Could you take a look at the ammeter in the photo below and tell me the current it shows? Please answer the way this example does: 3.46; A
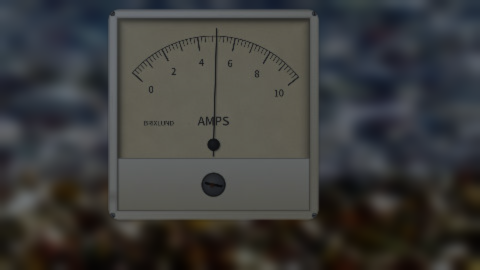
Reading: 5; A
